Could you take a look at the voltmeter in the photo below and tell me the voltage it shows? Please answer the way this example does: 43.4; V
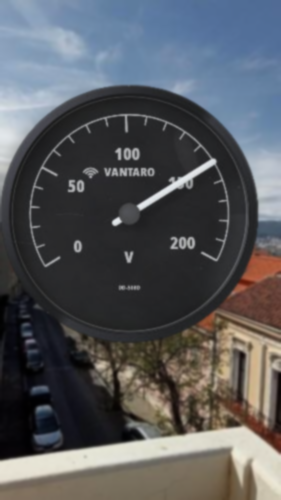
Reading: 150; V
